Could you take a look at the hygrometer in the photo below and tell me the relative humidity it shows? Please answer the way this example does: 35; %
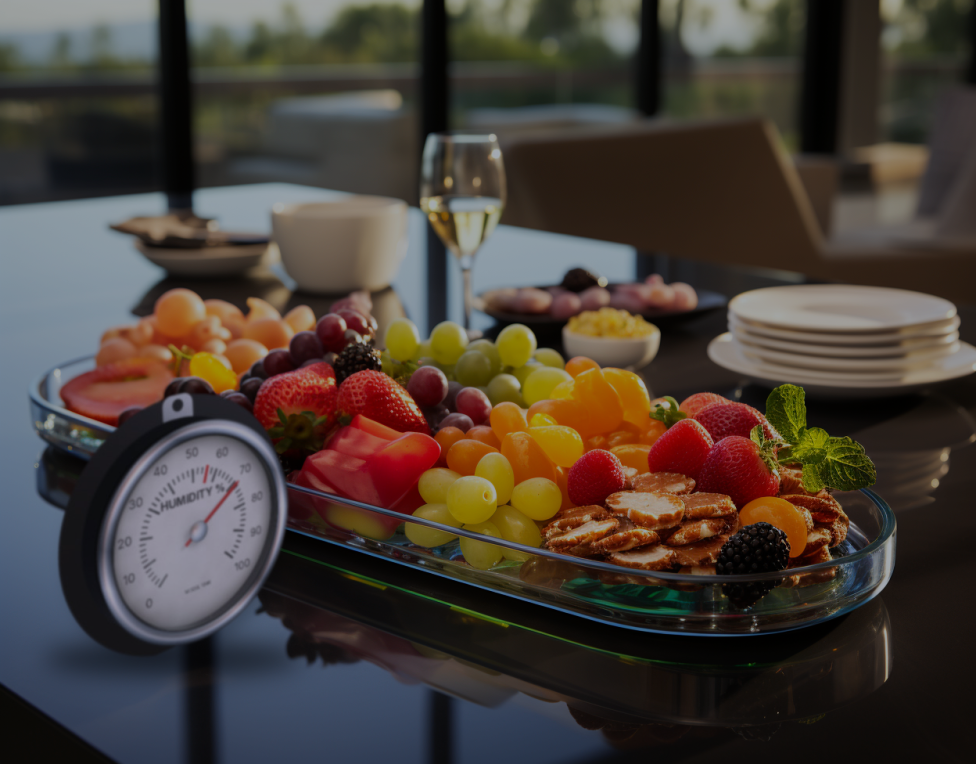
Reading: 70; %
